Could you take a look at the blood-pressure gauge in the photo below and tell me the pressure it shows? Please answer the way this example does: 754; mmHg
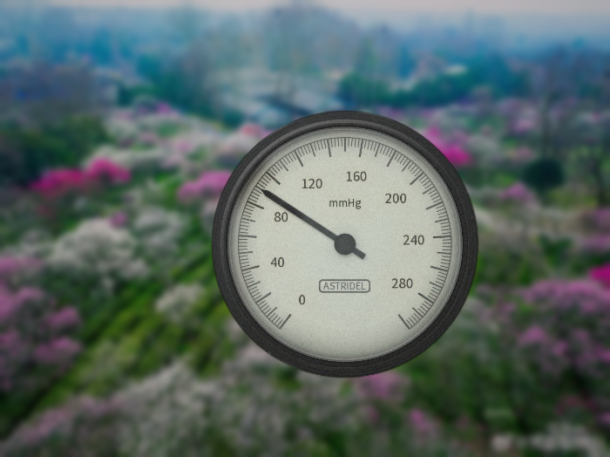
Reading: 90; mmHg
